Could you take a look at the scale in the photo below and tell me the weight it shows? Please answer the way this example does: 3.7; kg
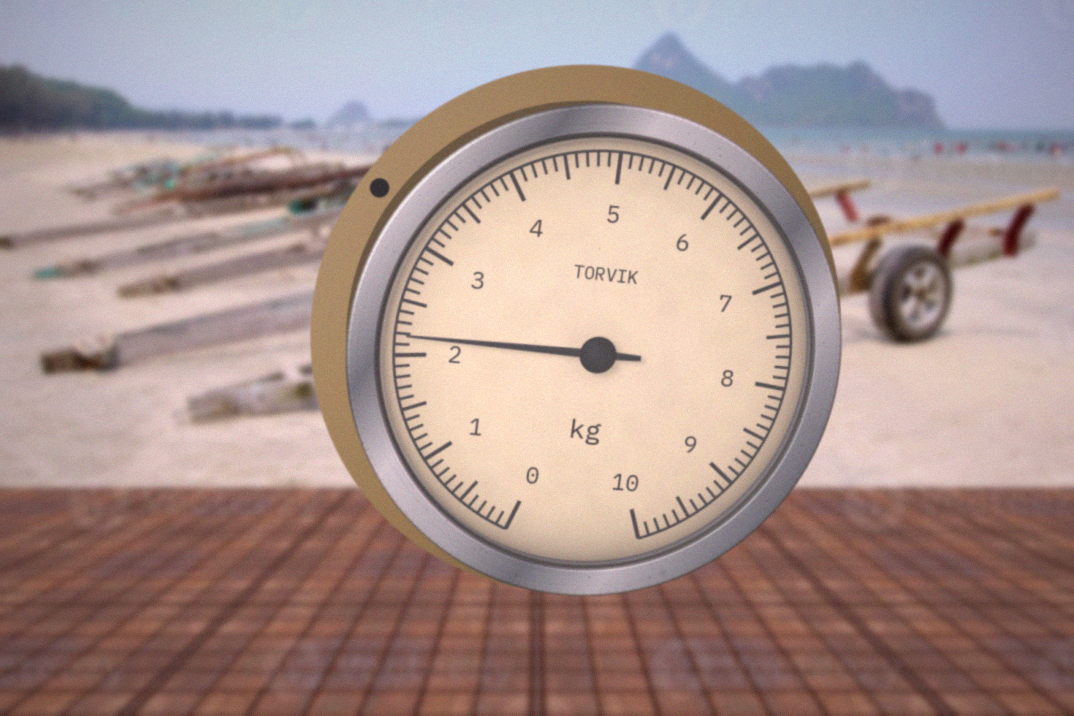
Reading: 2.2; kg
